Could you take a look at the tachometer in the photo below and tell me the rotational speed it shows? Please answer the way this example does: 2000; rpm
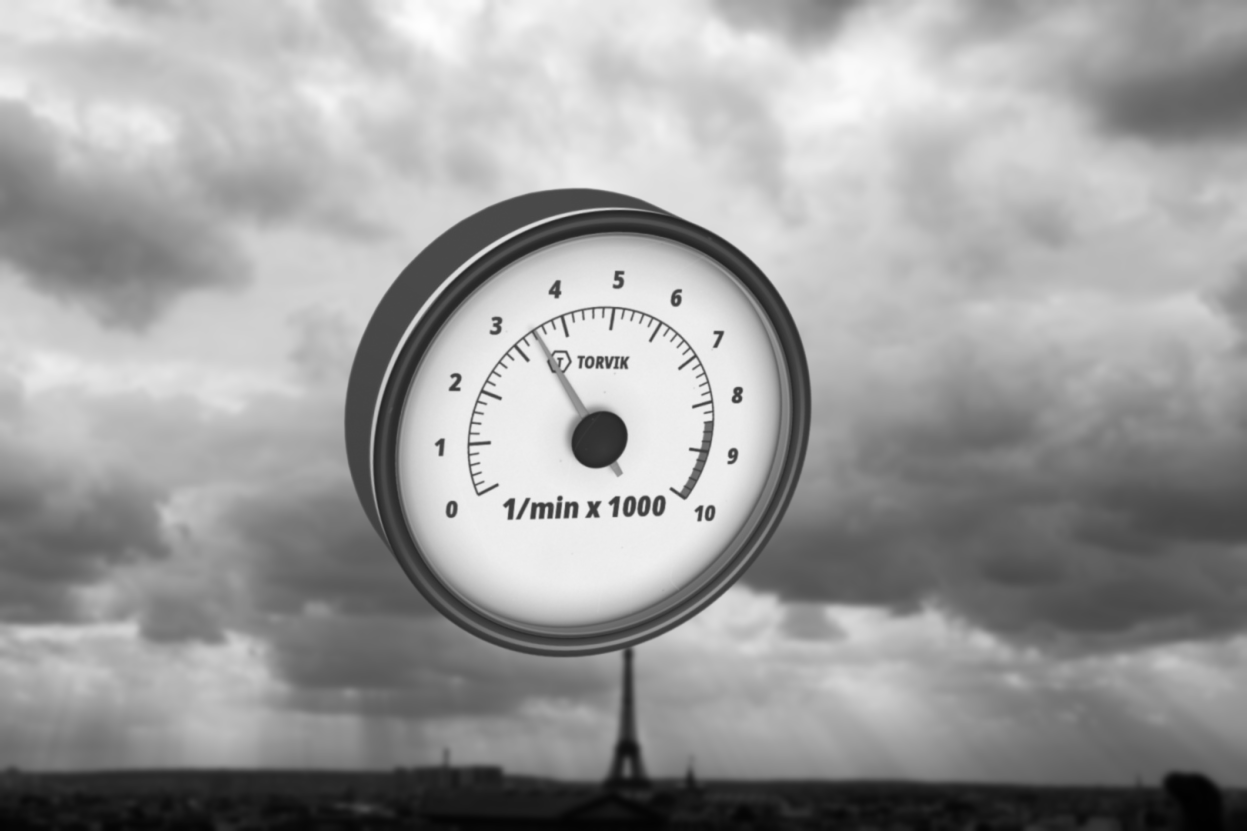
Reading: 3400; rpm
